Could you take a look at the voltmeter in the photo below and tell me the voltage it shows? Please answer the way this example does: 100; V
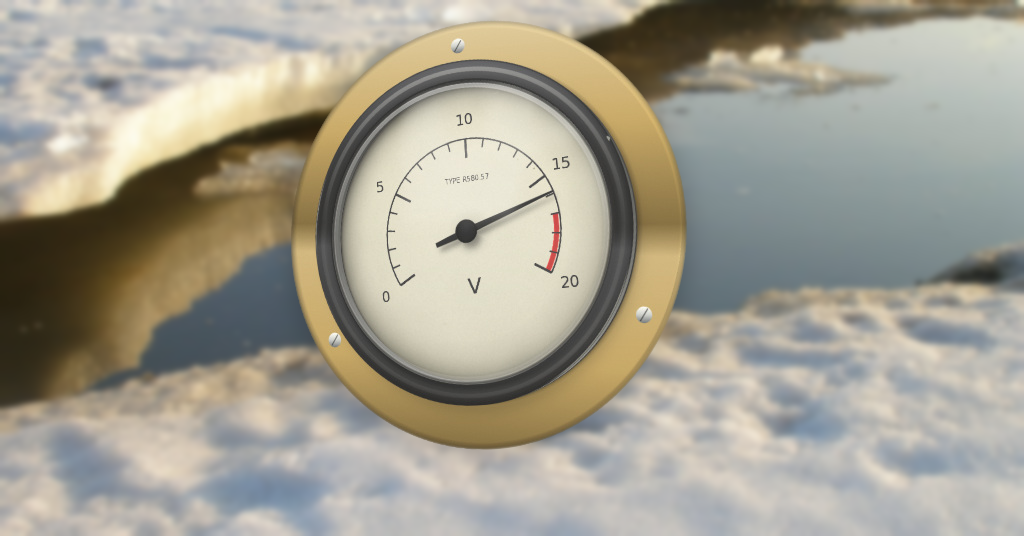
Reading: 16; V
